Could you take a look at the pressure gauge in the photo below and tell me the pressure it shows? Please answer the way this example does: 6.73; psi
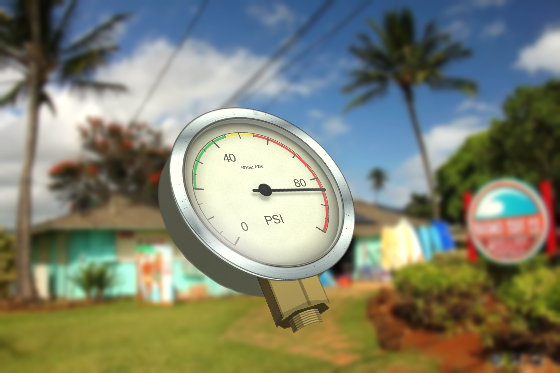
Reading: 85; psi
